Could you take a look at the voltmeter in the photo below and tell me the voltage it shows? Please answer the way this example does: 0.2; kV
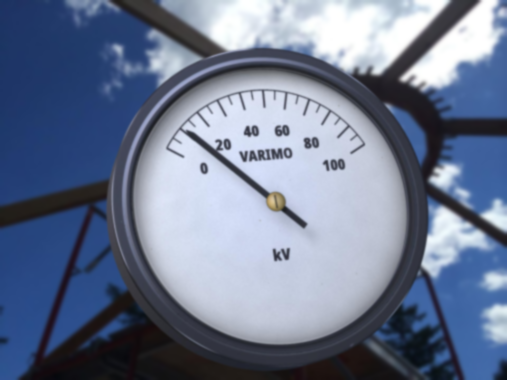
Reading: 10; kV
